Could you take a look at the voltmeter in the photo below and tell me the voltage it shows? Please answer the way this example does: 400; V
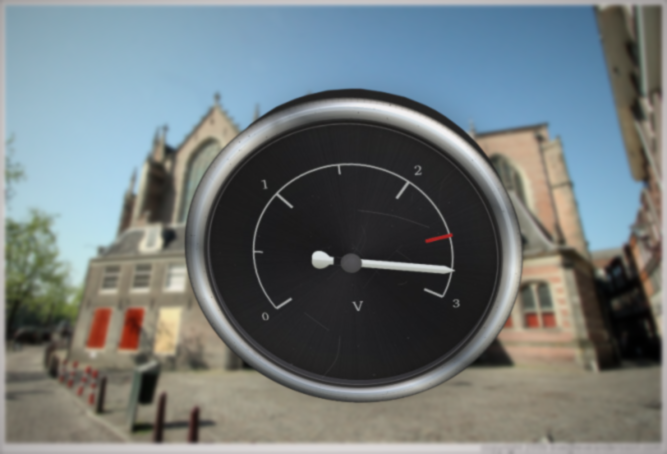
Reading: 2.75; V
